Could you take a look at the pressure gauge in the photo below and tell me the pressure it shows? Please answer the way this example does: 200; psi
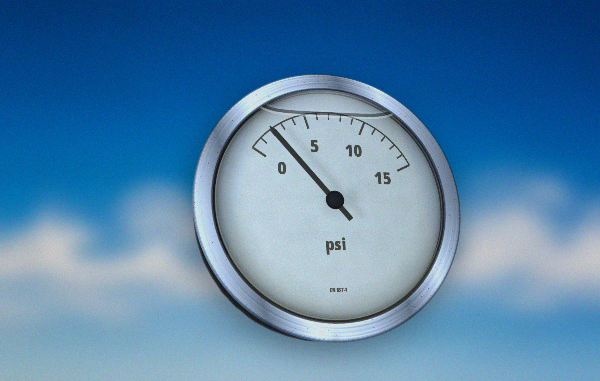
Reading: 2; psi
